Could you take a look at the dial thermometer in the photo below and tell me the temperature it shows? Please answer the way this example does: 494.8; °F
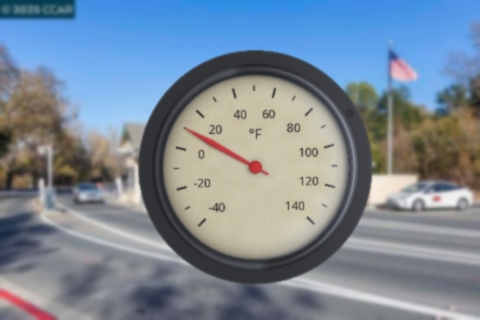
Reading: 10; °F
